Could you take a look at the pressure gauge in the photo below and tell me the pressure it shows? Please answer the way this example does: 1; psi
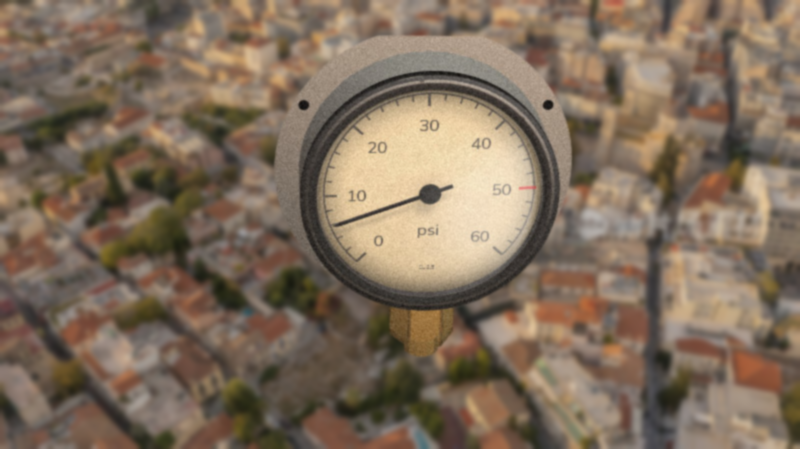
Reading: 6; psi
